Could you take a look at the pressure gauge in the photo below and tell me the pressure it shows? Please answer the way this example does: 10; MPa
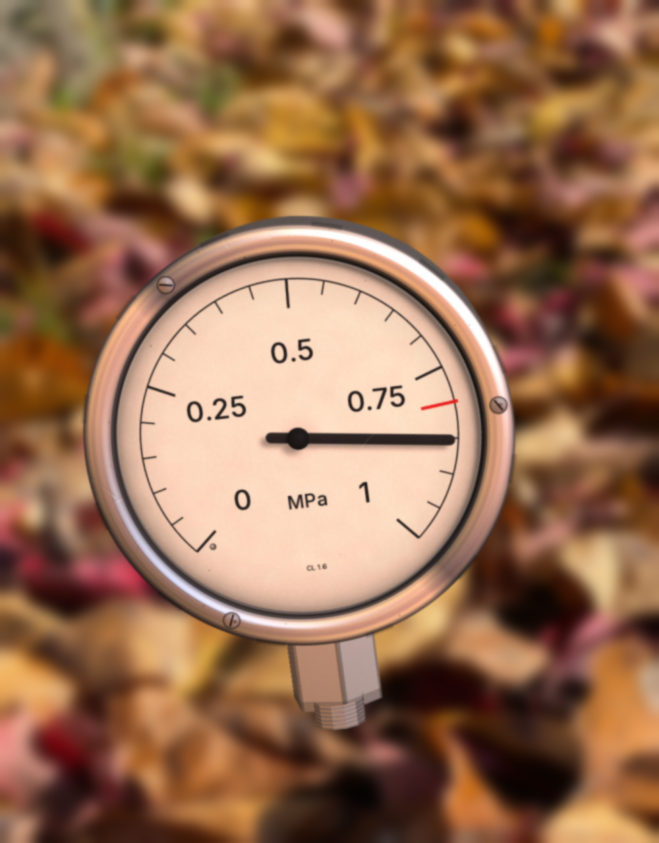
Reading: 0.85; MPa
